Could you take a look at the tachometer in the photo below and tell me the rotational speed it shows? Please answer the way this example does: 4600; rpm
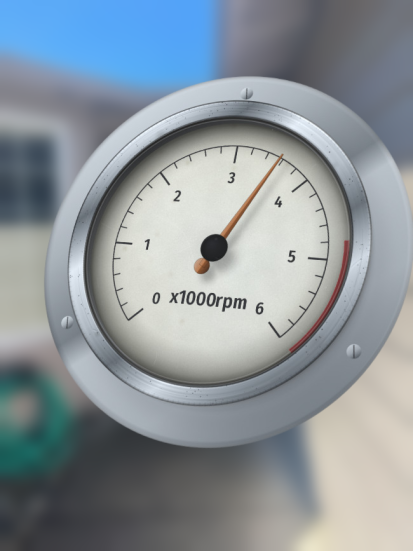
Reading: 3600; rpm
